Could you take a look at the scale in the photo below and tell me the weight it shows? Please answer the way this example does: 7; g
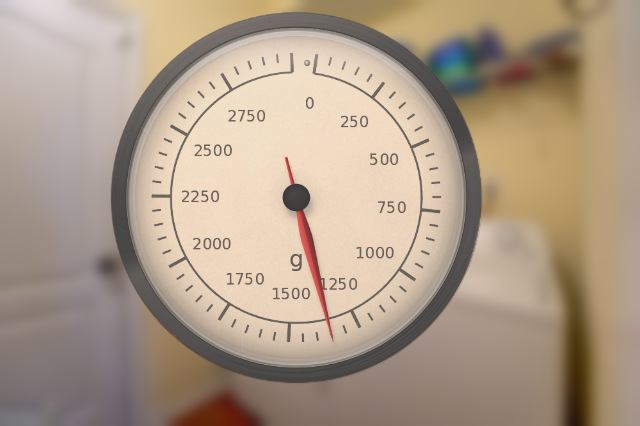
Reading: 1350; g
